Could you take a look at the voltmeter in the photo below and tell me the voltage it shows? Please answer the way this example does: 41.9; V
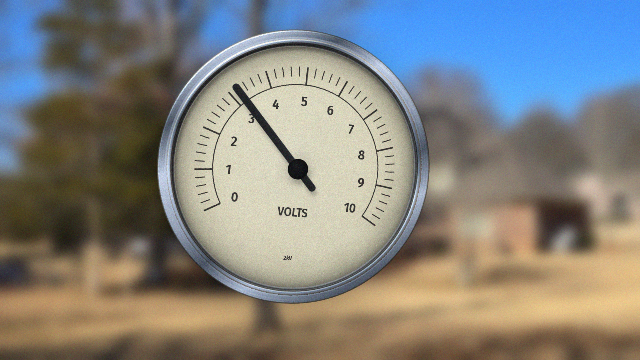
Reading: 3.2; V
